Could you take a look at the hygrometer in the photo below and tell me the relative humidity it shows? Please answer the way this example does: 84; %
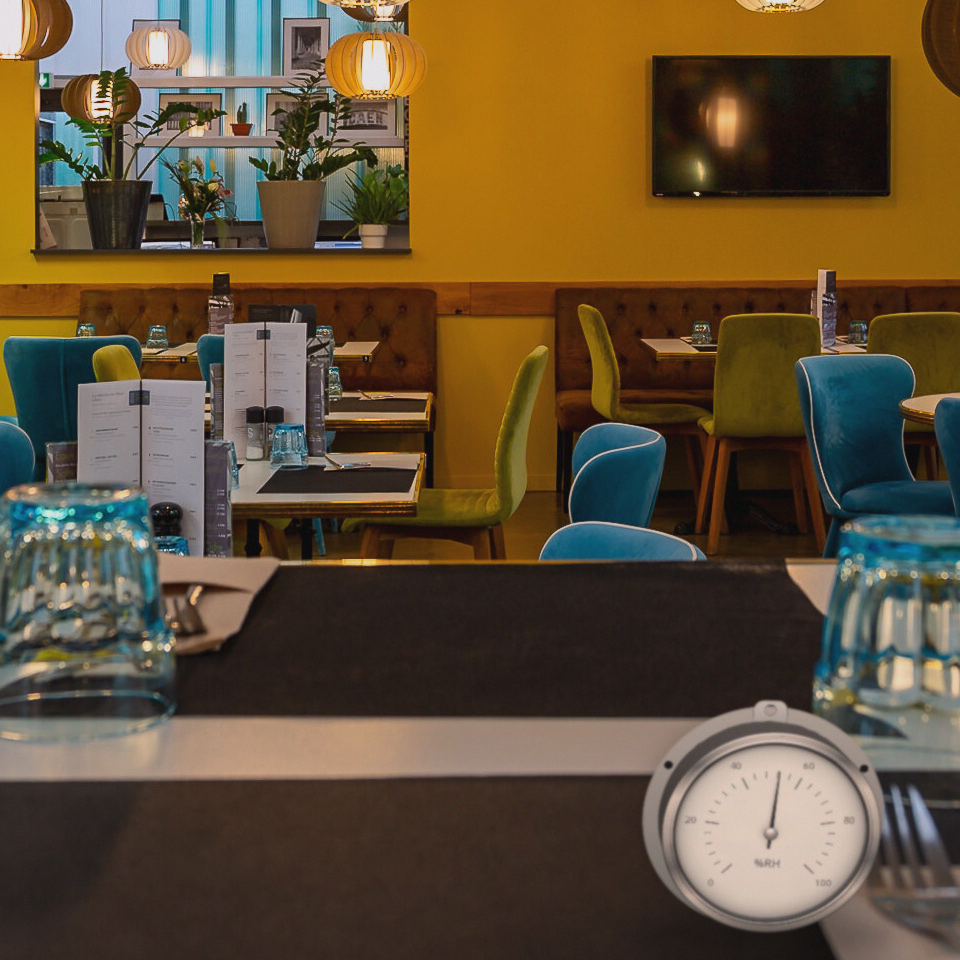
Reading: 52; %
